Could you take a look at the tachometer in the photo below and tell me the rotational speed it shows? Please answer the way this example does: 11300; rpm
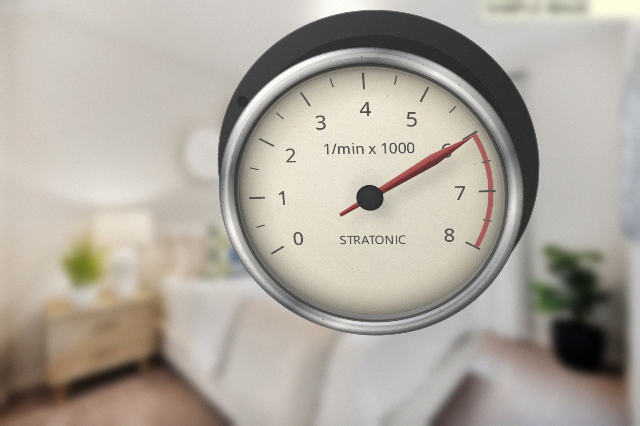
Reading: 6000; rpm
